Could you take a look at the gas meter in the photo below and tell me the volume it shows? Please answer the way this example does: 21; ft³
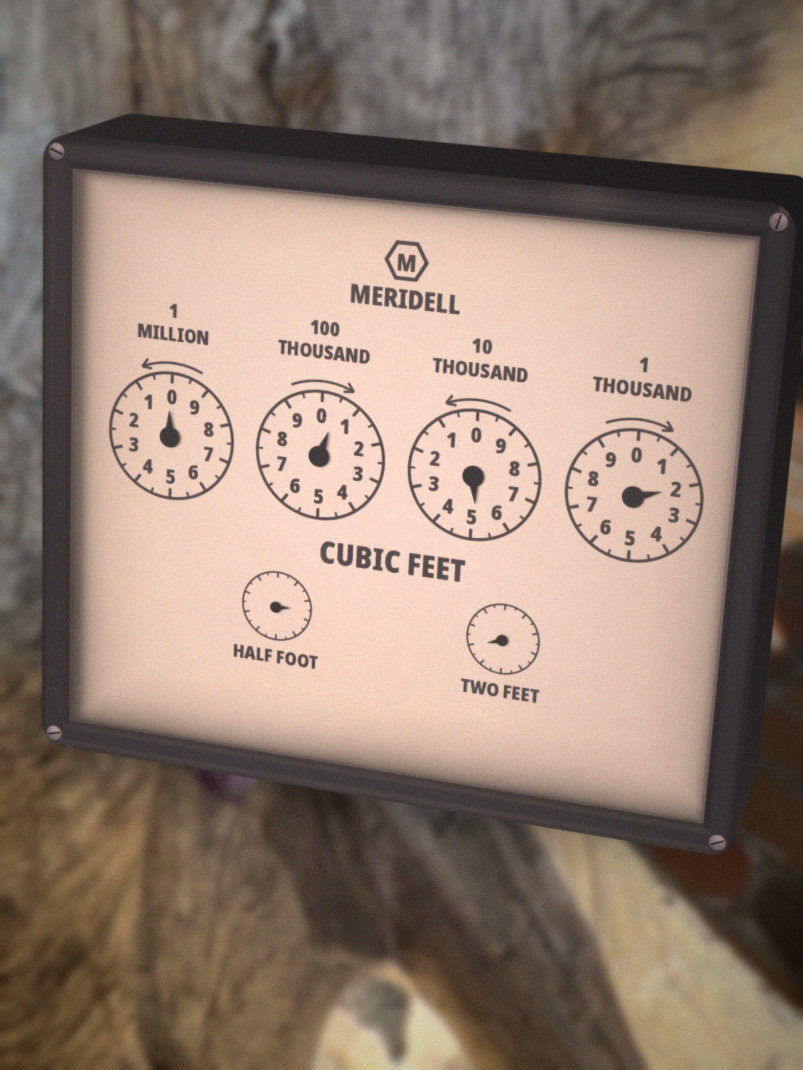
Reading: 5200; ft³
